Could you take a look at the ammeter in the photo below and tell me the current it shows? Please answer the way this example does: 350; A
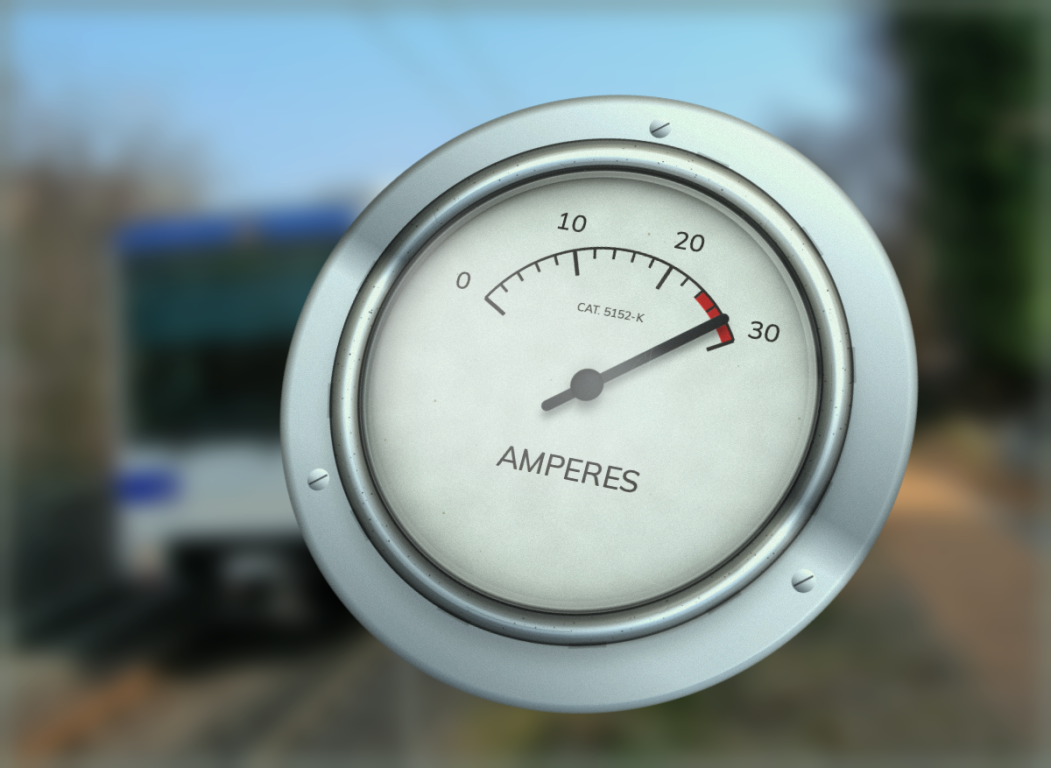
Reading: 28; A
